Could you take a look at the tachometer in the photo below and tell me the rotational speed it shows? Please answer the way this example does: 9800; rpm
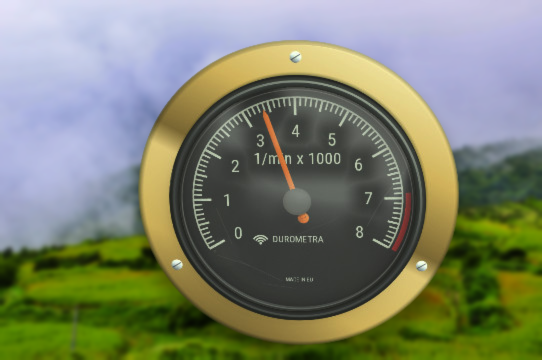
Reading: 3400; rpm
